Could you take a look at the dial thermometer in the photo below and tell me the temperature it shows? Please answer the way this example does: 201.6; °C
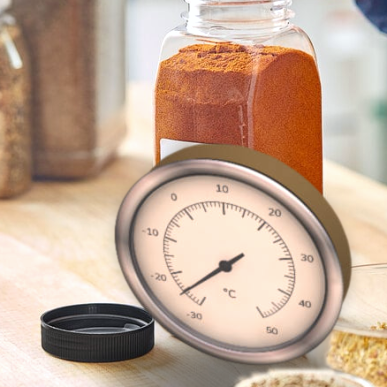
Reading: -25; °C
